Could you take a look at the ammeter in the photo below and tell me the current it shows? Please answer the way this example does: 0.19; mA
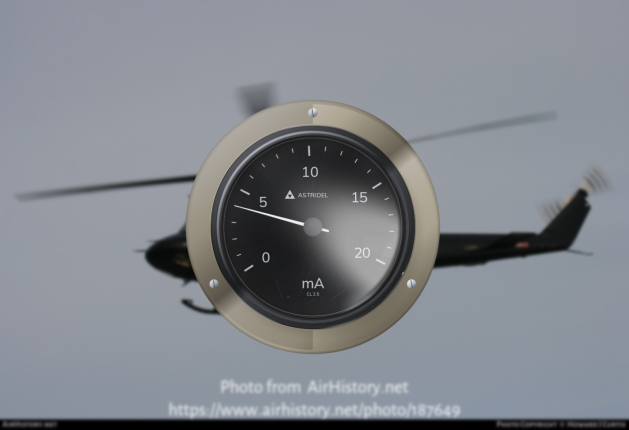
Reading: 4; mA
